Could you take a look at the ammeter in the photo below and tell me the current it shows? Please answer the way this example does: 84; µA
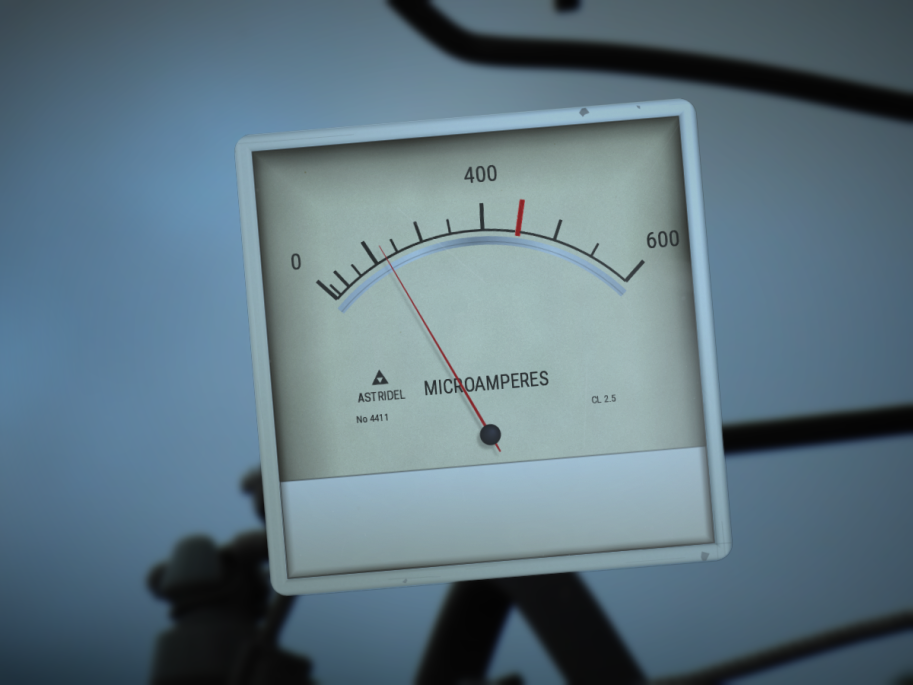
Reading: 225; µA
